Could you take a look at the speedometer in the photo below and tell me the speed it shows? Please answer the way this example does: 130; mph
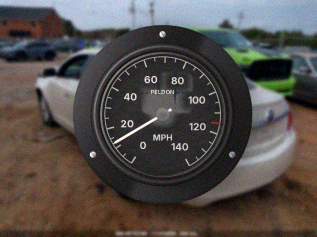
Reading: 12.5; mph
